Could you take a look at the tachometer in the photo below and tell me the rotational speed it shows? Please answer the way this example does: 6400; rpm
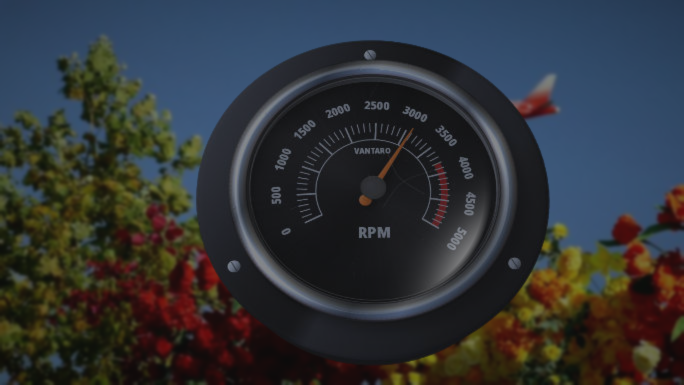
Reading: 3100; rpm
